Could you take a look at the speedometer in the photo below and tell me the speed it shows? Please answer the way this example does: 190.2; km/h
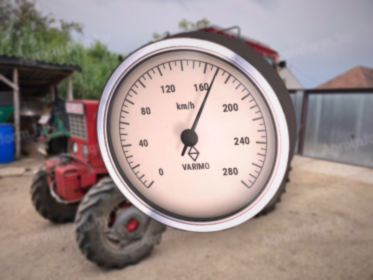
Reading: 170; km/h
